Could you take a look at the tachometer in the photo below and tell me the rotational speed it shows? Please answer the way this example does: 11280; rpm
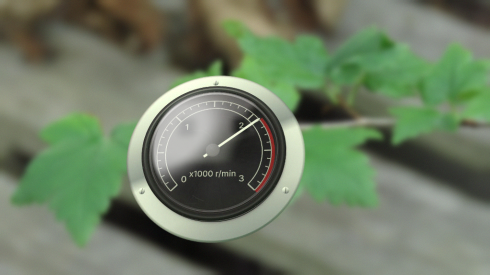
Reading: 2100; rpm
